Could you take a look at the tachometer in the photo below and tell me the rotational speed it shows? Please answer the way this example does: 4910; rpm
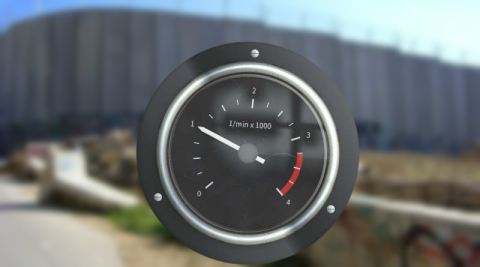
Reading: 1000; rpm
